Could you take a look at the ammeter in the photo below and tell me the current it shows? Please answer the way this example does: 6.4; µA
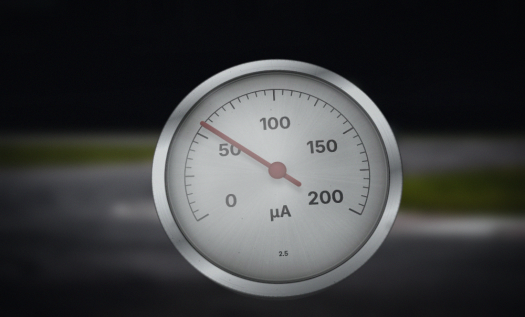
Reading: 55; µA
